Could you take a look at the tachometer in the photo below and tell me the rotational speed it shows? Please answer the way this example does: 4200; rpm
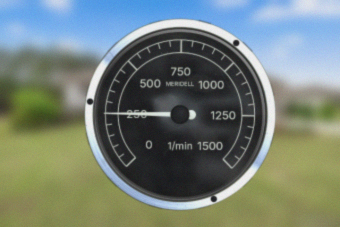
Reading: 250; rpm
